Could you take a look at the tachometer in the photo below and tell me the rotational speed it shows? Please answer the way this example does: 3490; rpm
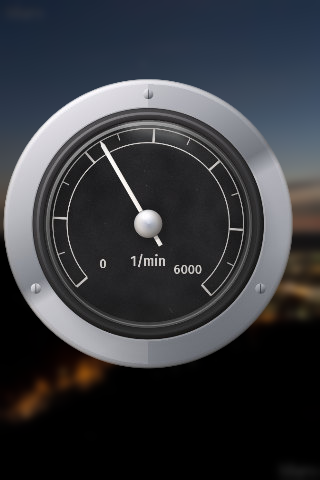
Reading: 2250; rpm
